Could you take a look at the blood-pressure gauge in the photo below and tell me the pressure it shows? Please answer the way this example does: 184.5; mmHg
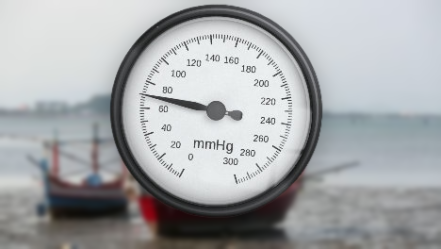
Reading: 70; mmHg
